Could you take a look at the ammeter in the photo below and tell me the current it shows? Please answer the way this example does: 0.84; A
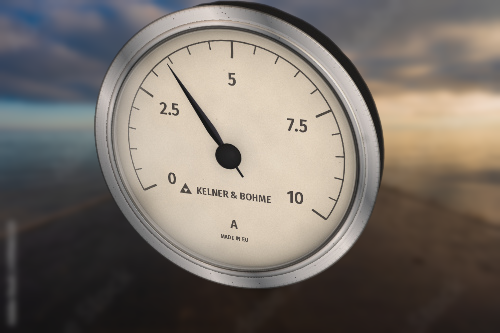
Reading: 3.5; A
